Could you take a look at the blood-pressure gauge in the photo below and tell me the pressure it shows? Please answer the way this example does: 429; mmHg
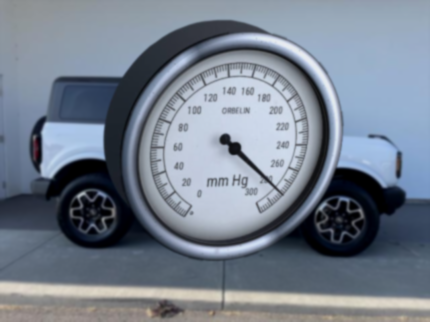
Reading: 280; mmHg
